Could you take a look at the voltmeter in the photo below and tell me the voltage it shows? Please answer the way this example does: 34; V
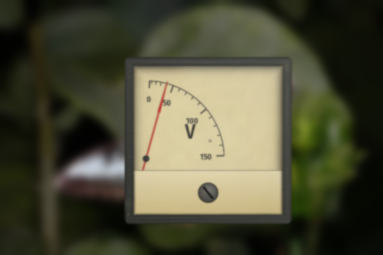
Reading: 40; V
